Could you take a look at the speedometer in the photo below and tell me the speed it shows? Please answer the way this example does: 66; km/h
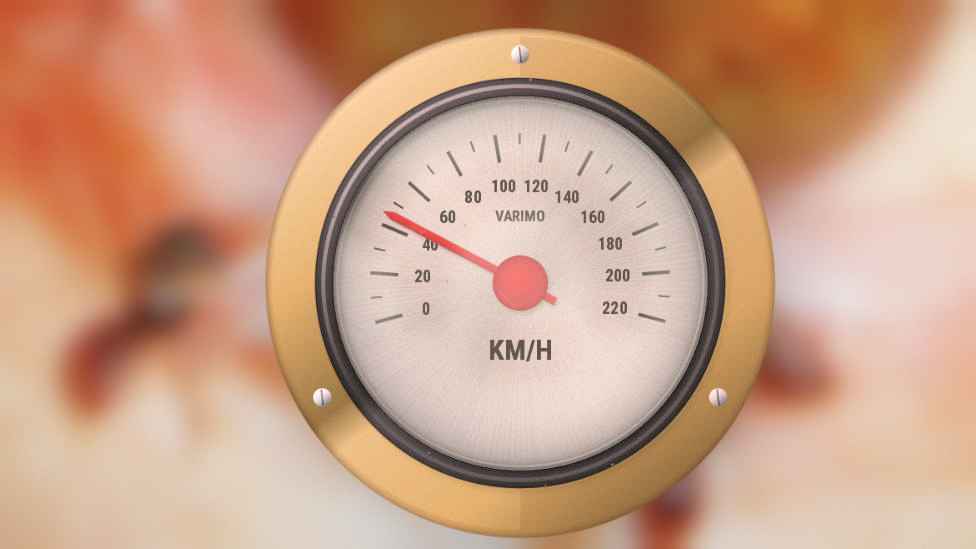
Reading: 45; km/h
